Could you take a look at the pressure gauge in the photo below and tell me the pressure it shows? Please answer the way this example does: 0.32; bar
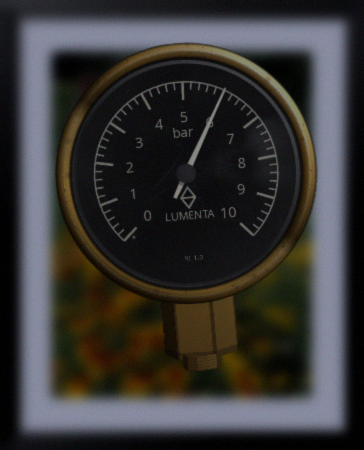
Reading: 6; bar
